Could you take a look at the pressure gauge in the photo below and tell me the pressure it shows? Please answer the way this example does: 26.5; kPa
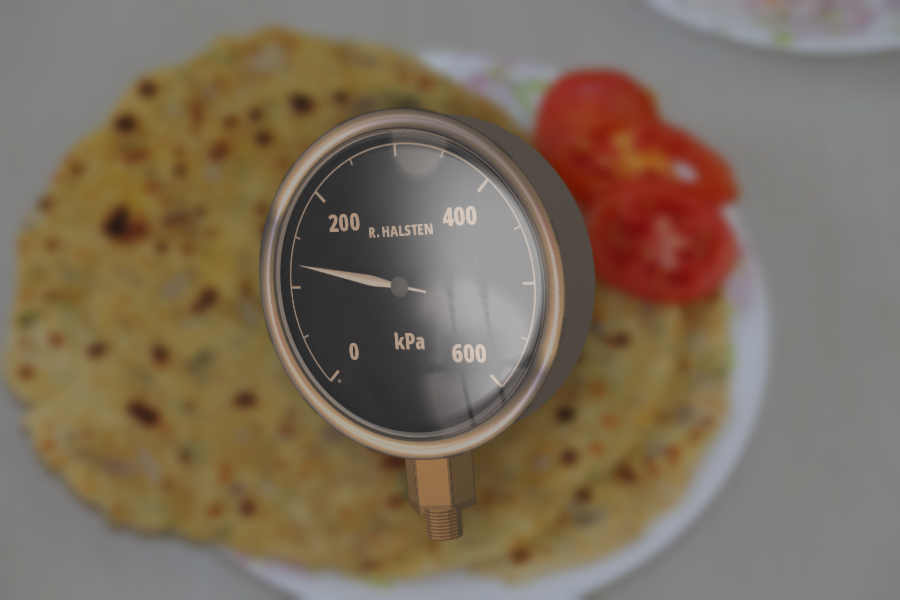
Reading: 125; kPa
